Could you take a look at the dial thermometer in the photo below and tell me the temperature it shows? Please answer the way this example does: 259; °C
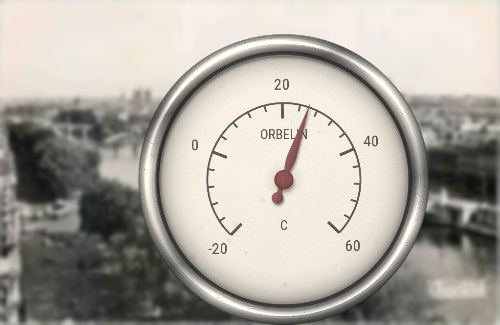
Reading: 26; °C
